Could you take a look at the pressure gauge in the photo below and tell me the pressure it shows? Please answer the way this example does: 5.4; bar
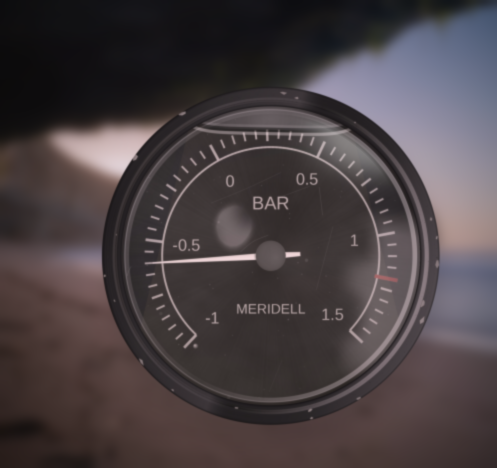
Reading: -0.6; bar
